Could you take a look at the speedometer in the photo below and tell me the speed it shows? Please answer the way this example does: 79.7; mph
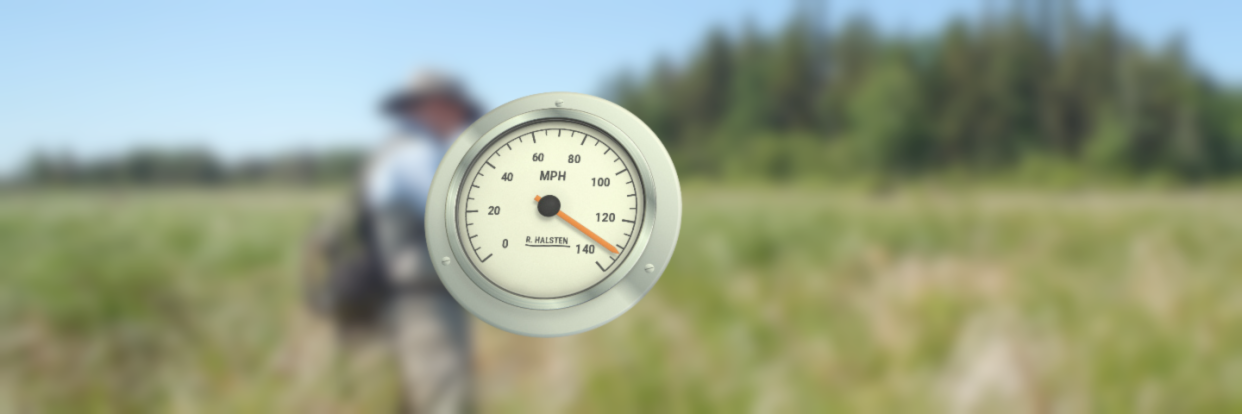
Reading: 132.5; mph
